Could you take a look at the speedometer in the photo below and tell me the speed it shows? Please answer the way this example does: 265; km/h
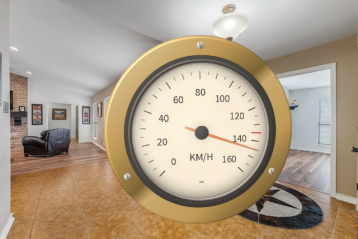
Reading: 145; km/h
